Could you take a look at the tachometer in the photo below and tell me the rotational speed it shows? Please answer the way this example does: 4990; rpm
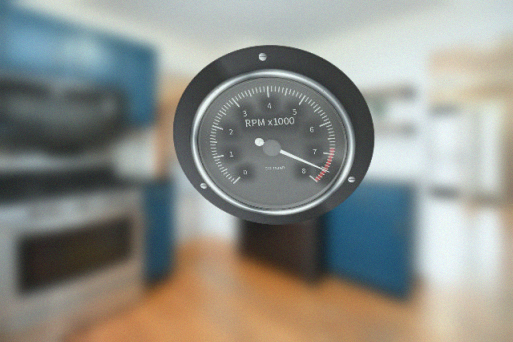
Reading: 7500; rpm
